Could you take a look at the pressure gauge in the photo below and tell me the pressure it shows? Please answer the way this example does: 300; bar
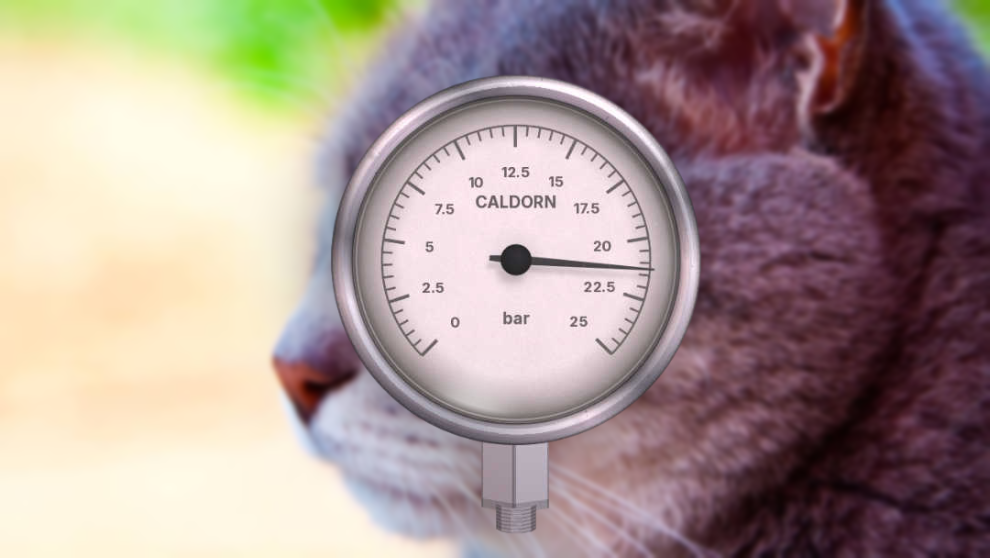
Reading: 21.25; bar
